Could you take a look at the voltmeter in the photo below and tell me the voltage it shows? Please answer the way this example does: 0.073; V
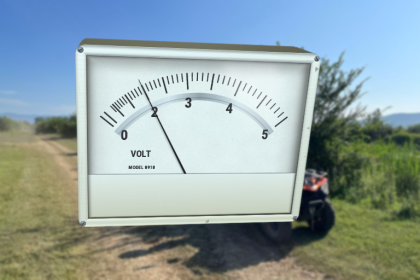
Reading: 2; V
